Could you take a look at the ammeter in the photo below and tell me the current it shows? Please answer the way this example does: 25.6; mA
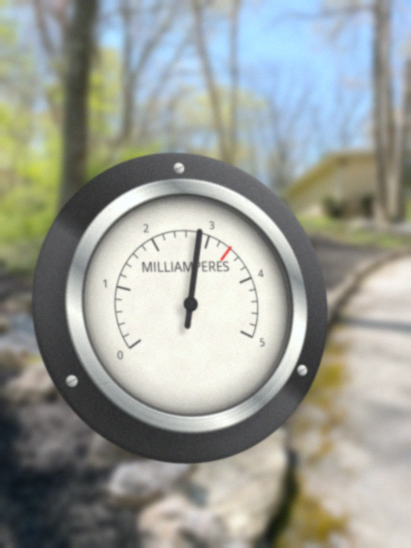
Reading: 2.8; mA
